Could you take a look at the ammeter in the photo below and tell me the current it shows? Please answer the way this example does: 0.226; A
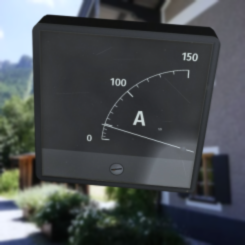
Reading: 50; A
